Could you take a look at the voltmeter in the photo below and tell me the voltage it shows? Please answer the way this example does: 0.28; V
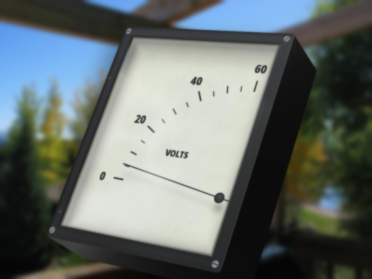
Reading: 5; V
